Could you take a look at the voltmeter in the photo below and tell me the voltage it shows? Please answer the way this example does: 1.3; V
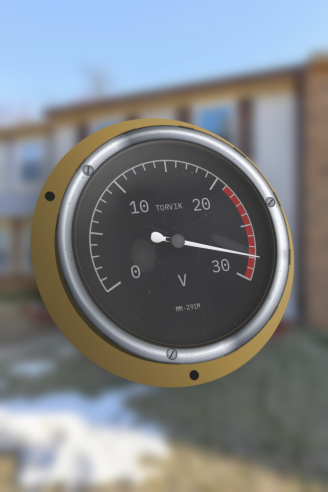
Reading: 28; V
